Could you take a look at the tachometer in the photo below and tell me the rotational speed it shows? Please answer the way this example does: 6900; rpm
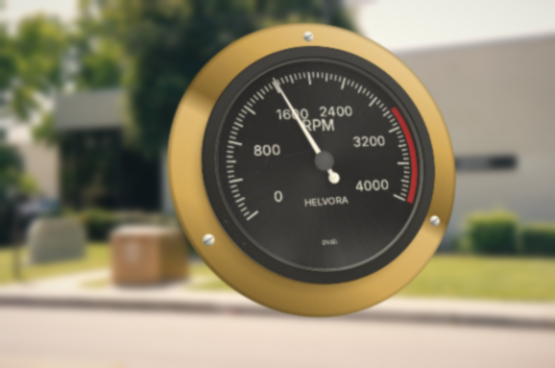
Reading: 1600; rpm
